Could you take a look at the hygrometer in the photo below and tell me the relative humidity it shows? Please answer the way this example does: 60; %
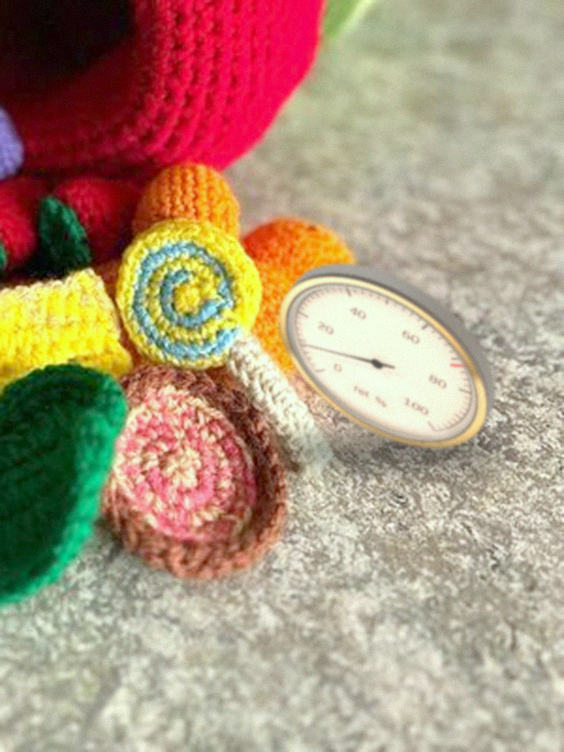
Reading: 10; %
